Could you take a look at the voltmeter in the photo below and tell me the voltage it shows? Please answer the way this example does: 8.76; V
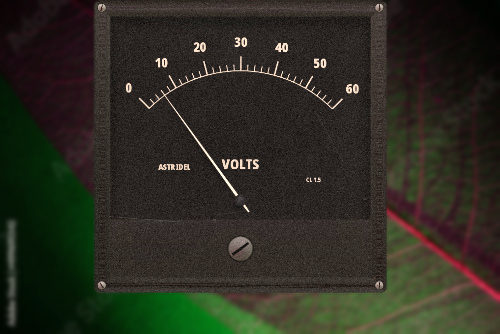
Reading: 6; V
